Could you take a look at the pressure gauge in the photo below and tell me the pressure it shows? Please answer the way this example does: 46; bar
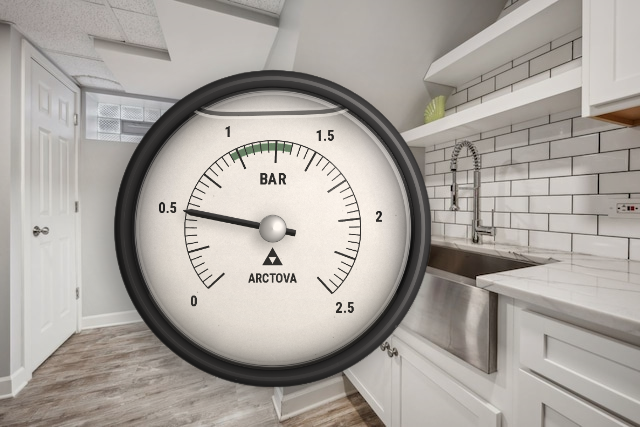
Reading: 0.5; bar
